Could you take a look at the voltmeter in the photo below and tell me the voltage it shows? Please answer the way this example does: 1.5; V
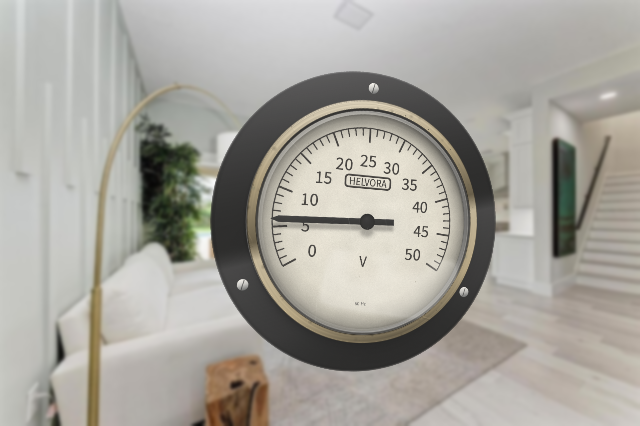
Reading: 6; V
